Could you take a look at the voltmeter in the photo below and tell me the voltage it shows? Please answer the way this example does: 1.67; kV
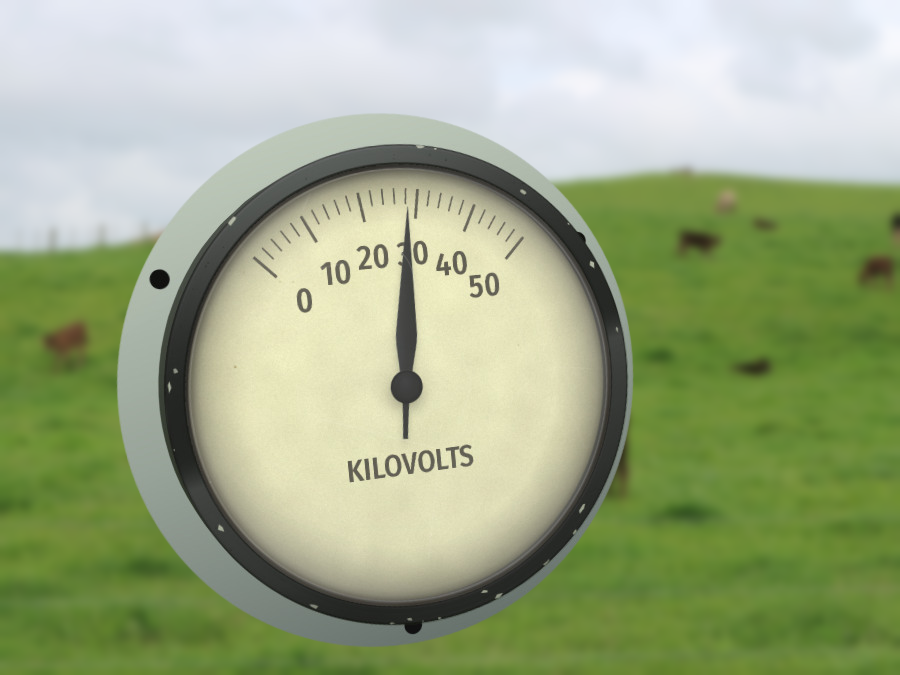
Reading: 28; kV
